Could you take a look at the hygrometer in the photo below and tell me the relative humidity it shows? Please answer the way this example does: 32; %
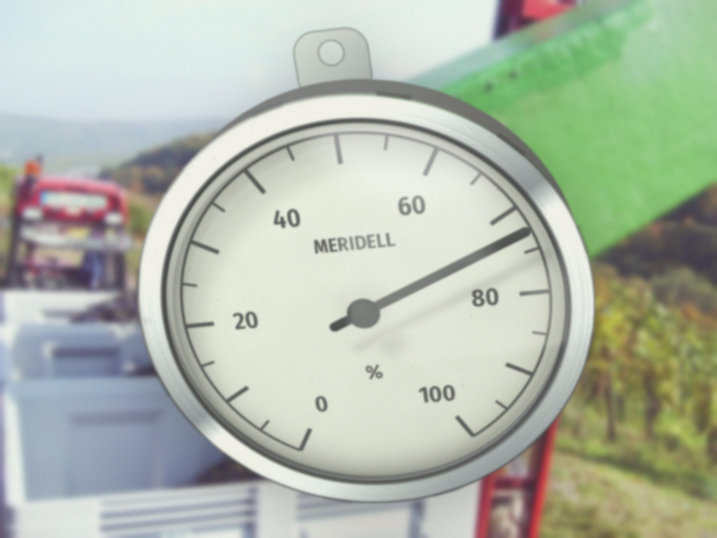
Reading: 72.5; %
